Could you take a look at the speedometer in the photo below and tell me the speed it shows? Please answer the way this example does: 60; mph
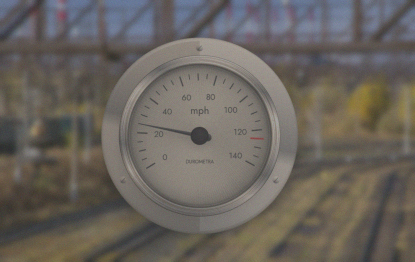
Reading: 25; mph
